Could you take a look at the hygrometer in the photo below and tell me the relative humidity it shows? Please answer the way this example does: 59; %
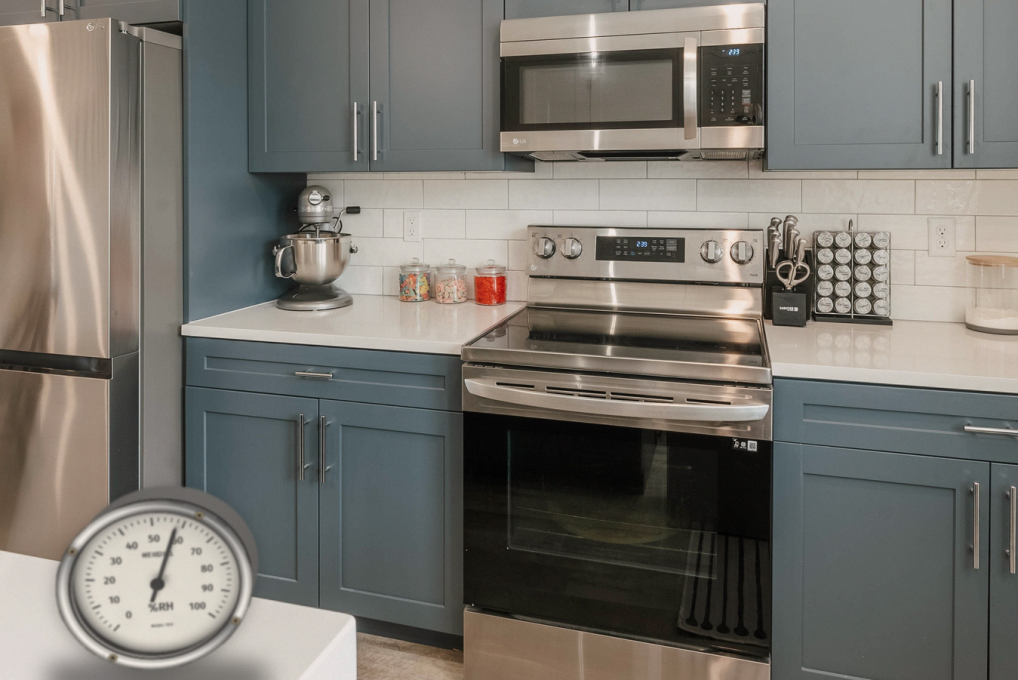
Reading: 58; %
